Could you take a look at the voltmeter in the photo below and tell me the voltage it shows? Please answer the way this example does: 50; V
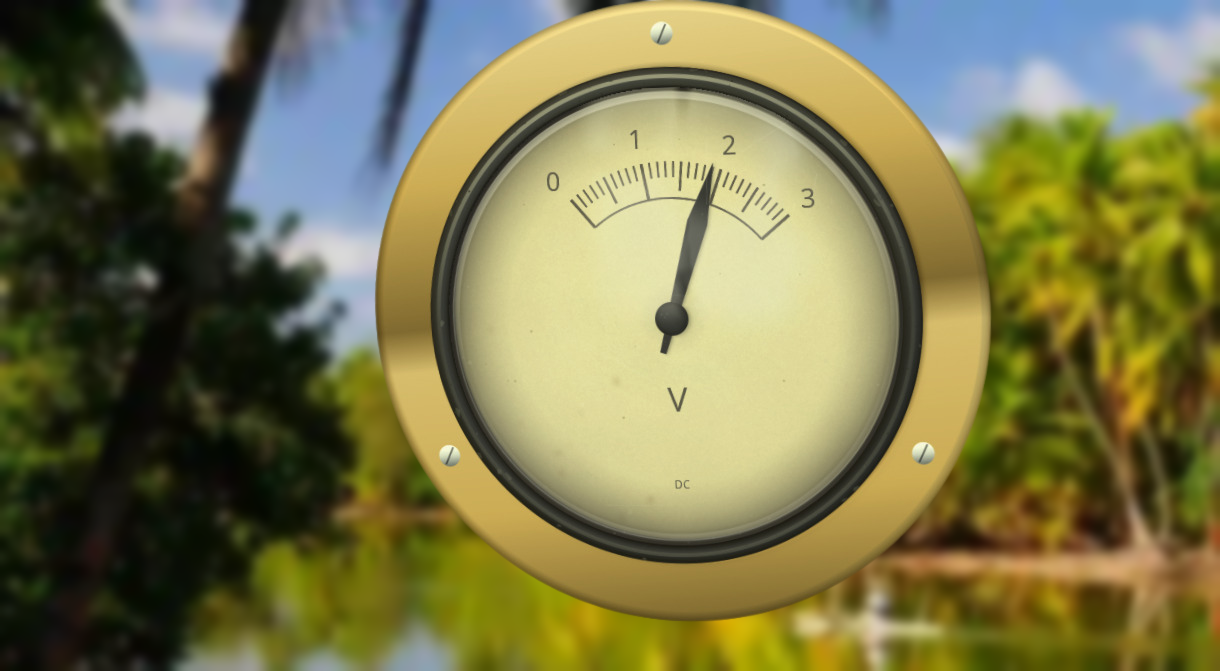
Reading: 1.9; V
